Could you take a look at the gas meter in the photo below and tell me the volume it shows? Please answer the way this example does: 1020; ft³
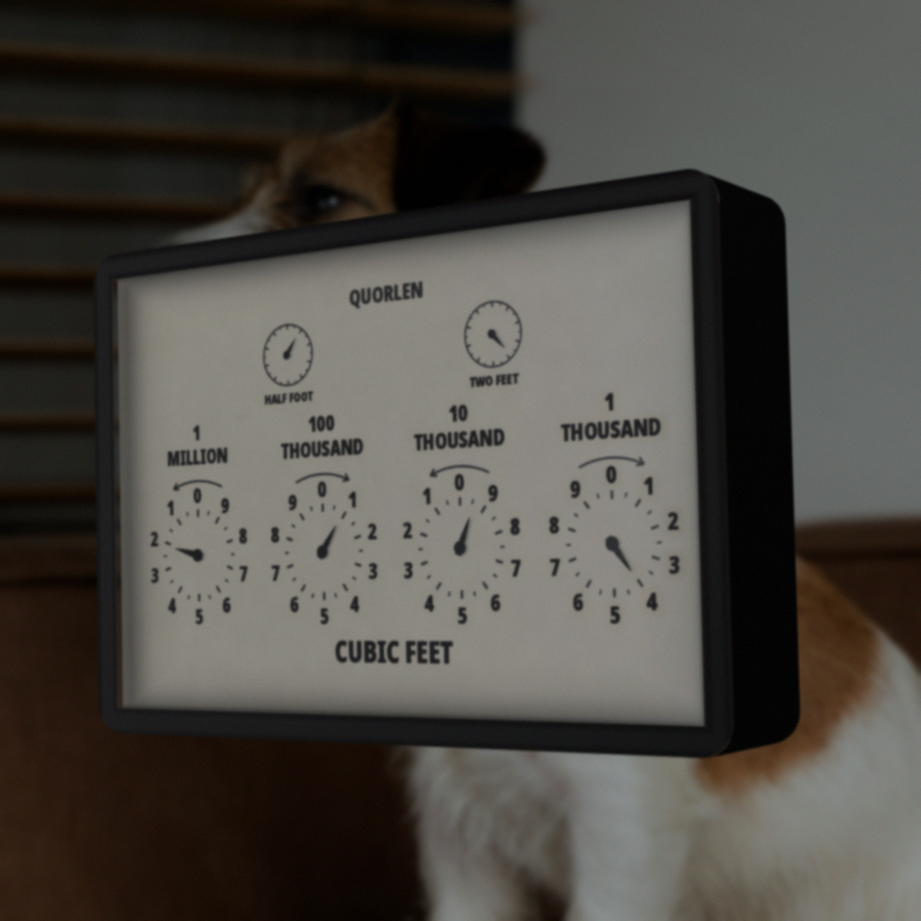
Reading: 209400; ft³
